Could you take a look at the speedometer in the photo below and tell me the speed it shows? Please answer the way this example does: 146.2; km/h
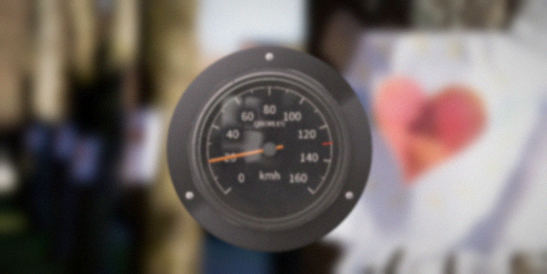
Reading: 20; km/h
